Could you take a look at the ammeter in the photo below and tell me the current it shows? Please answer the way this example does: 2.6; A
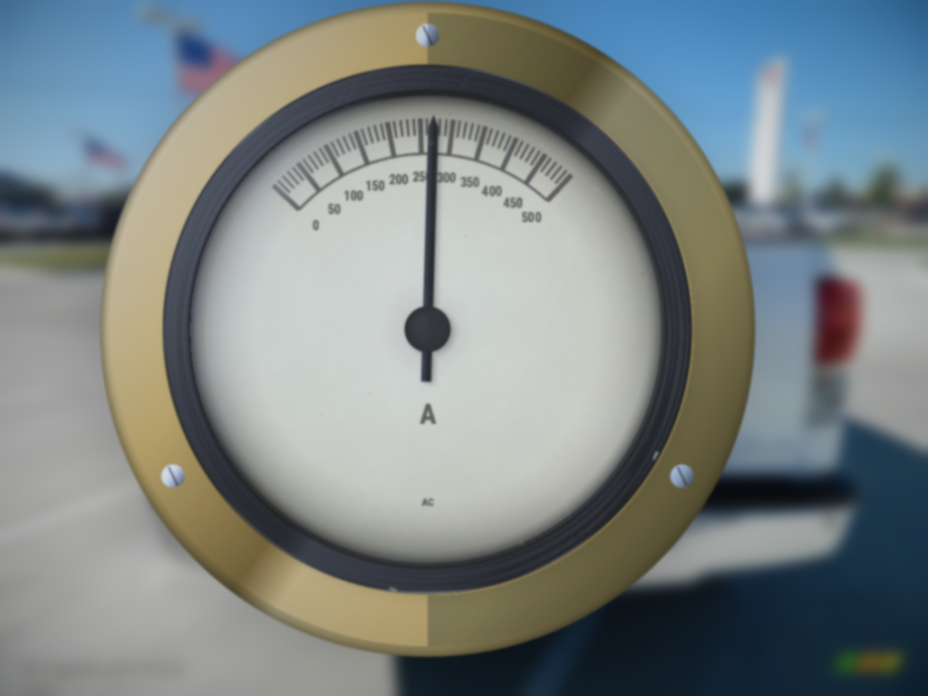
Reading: 270; A
